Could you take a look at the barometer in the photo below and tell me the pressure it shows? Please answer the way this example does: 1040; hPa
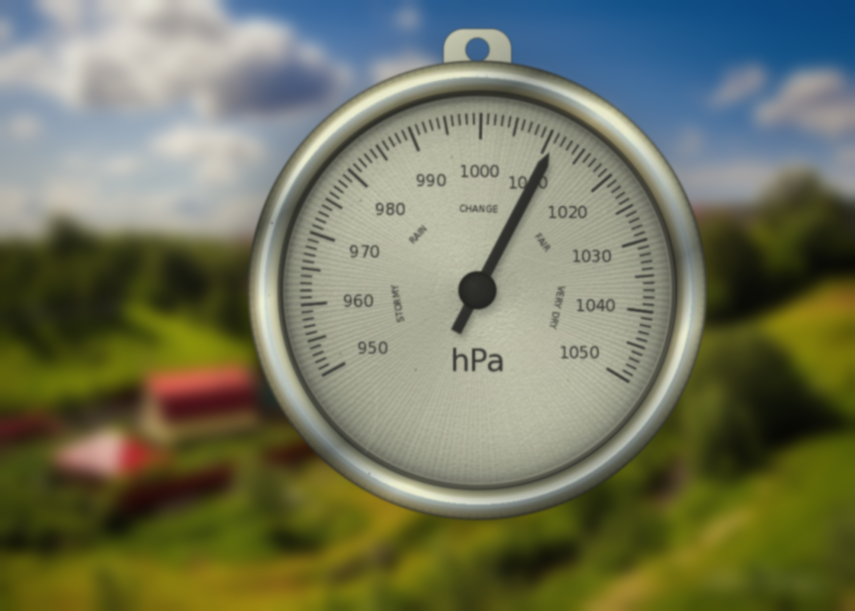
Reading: 1011; hPa
